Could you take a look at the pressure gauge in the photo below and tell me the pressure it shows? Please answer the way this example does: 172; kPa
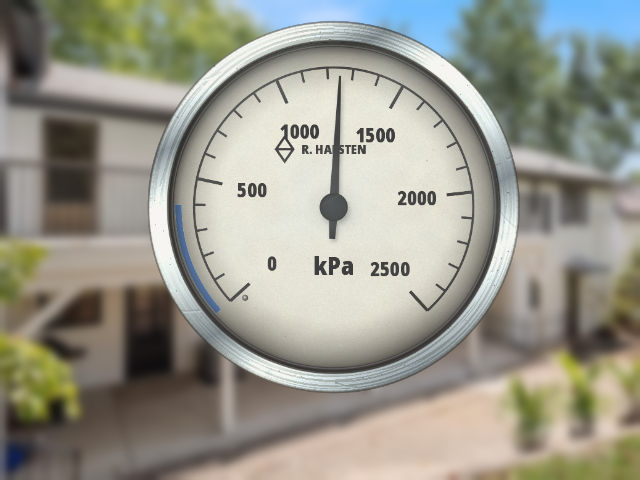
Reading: 1250; kPa
